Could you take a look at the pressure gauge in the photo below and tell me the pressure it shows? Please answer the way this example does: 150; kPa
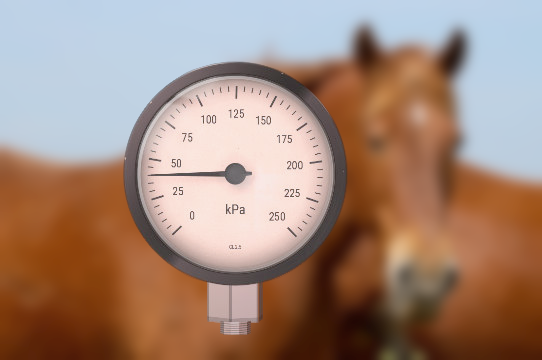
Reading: 40; kPa
